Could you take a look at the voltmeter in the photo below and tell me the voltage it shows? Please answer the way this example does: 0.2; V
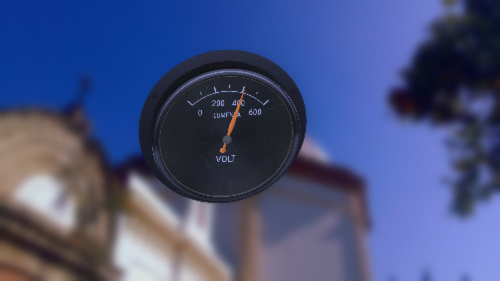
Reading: 400; V
